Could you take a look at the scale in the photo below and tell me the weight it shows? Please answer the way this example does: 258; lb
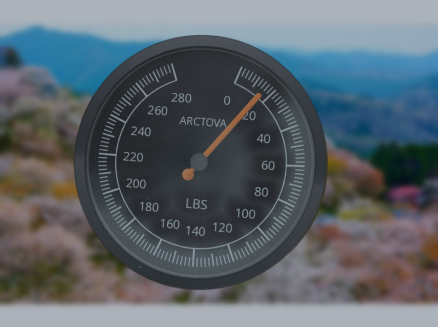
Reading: 16; lb
